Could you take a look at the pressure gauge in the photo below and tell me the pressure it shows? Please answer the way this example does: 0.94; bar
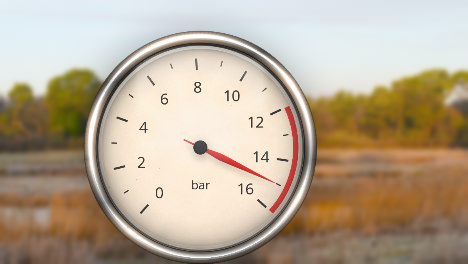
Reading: 15; bar
